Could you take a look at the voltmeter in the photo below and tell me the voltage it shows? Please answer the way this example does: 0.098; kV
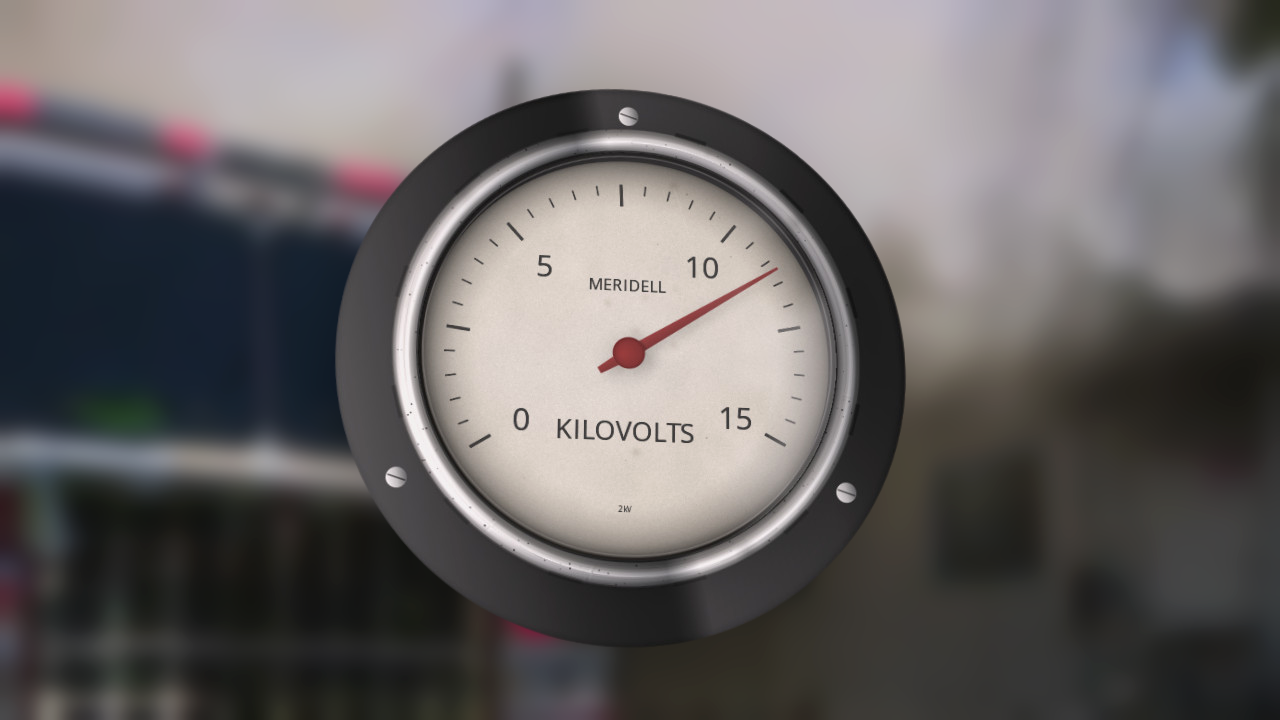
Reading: 11.25; kV
